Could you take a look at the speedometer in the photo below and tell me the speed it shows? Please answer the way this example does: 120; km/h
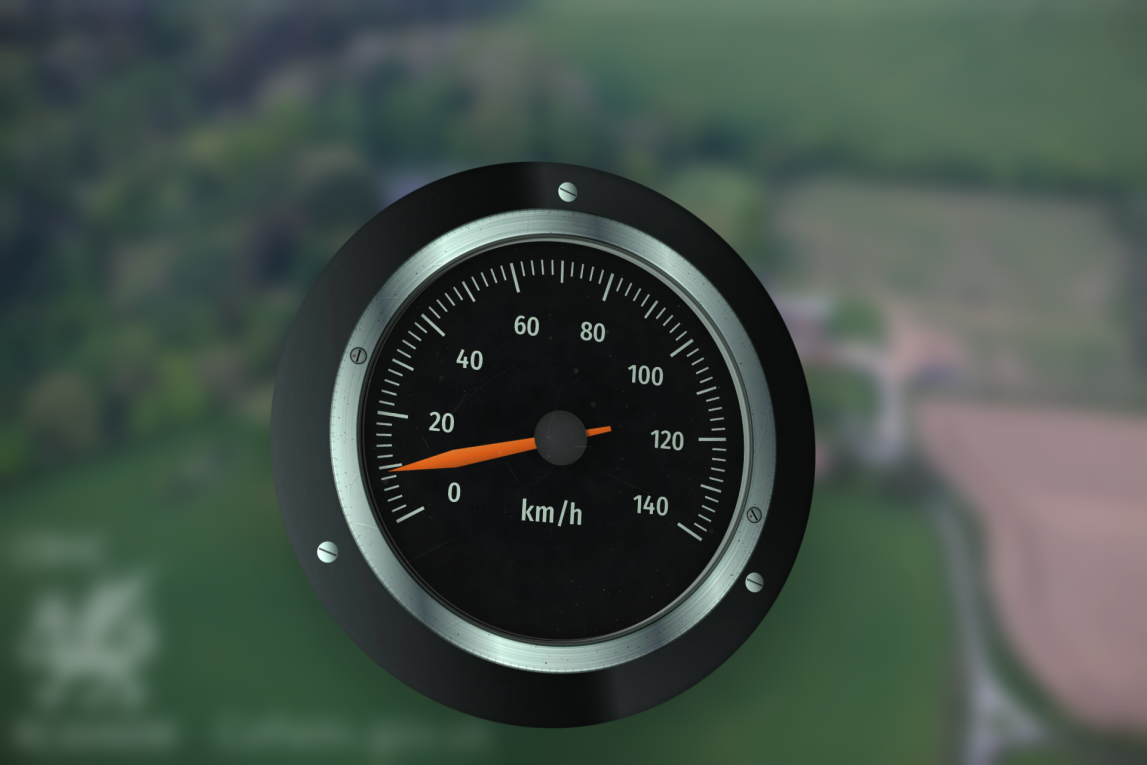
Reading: 9; km/h
